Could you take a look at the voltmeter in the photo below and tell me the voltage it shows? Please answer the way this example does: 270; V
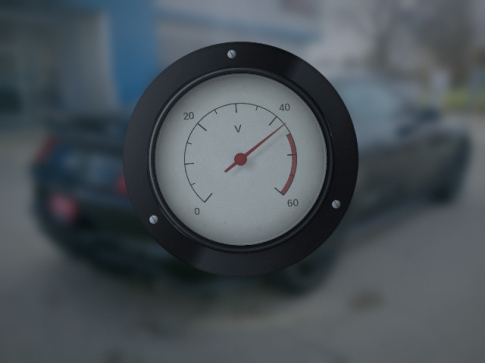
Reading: 42.5; V
